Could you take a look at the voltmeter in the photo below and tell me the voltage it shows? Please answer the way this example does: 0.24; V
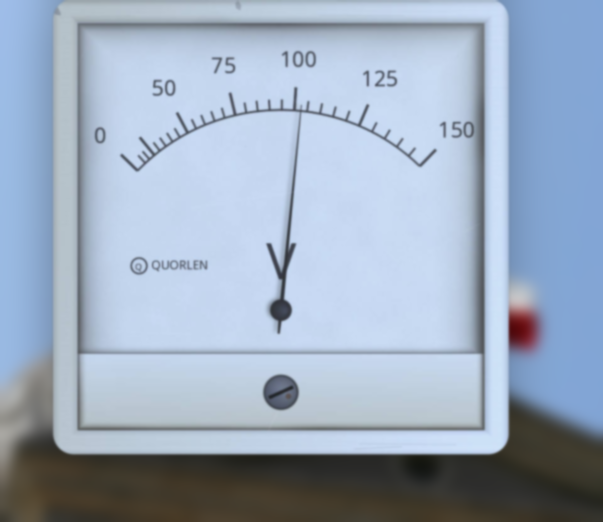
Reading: 102.5; V
